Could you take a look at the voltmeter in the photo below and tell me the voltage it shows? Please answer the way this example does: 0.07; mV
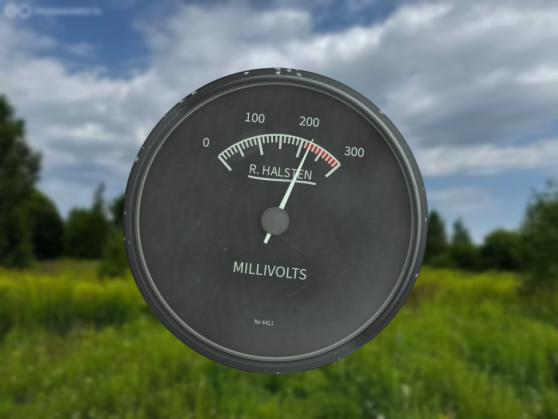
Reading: 220; mV
